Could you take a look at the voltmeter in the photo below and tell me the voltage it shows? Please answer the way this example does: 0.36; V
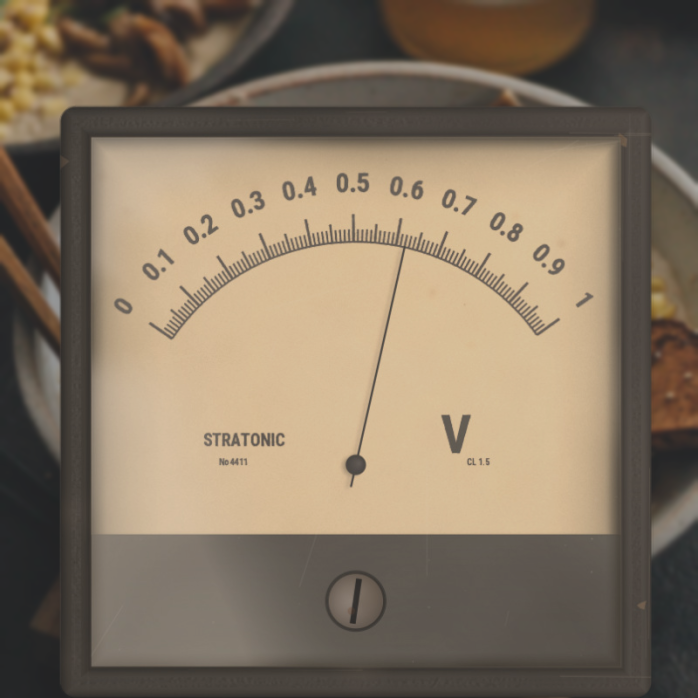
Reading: 0.62; V
